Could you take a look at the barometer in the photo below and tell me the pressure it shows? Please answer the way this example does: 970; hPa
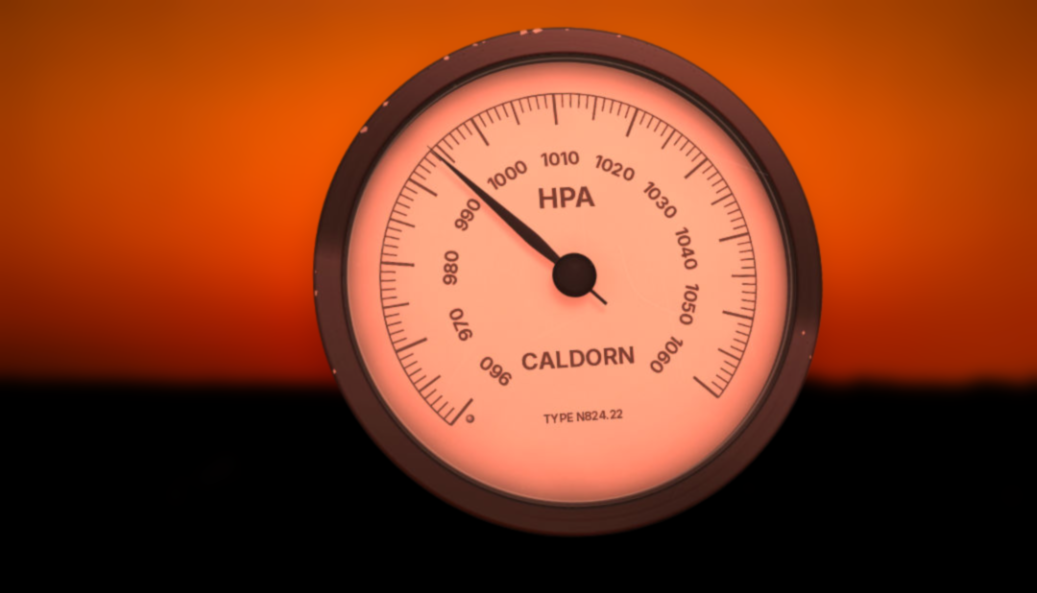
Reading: 994; hPa
